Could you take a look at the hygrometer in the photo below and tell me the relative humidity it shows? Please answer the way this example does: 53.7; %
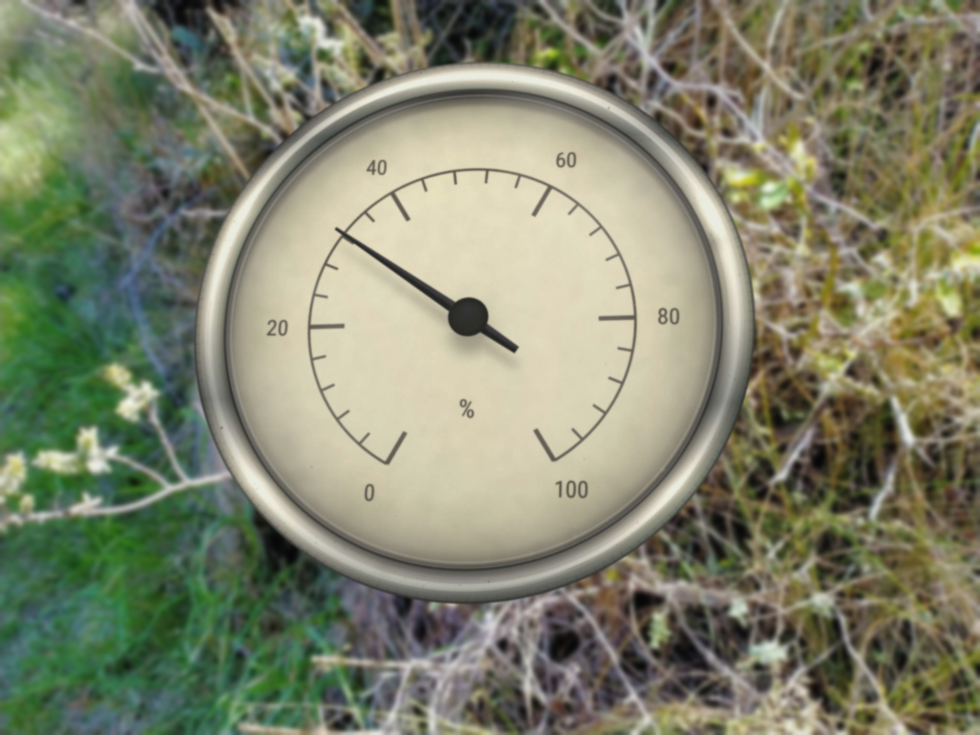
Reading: 32; %
